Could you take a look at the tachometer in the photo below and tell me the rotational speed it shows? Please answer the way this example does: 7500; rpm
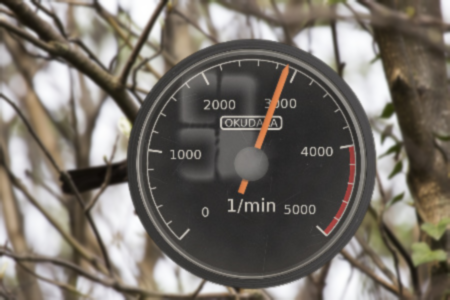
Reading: 2900; rpm
